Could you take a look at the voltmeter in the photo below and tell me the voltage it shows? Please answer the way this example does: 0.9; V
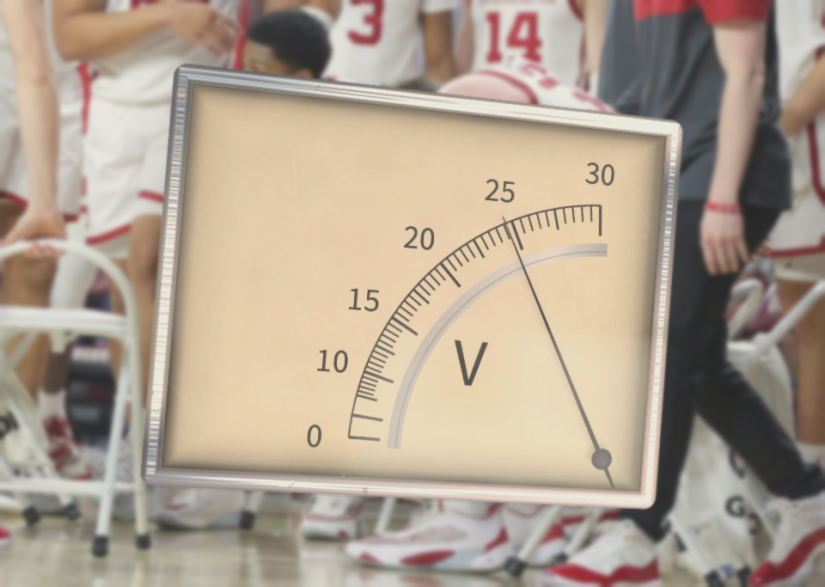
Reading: 24.5; V
